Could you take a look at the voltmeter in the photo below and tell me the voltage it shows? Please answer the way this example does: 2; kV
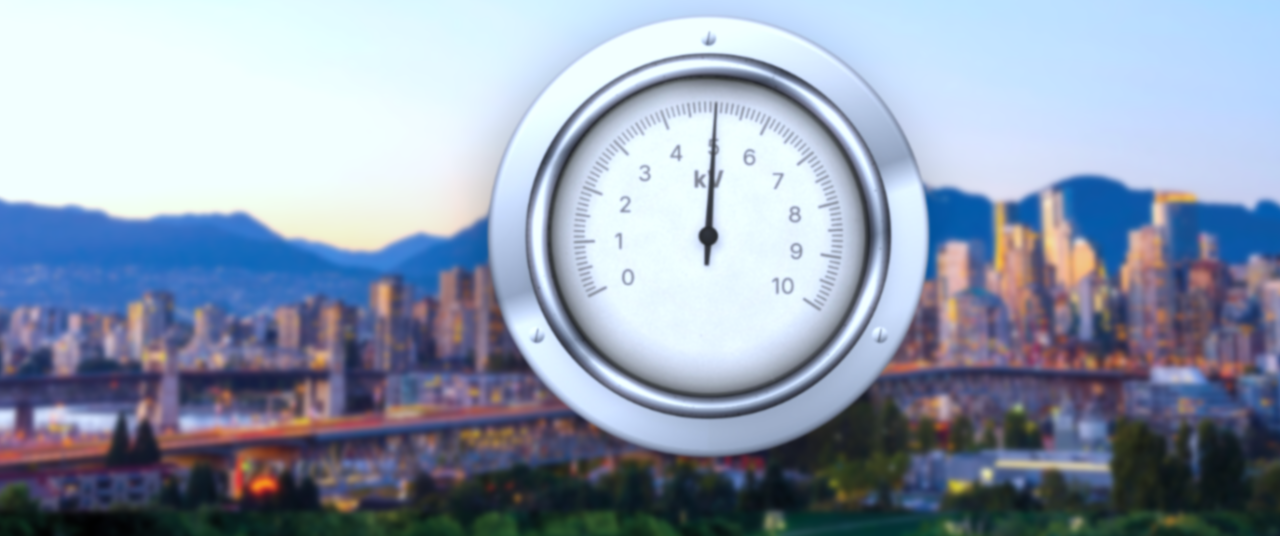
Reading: 5; kV
